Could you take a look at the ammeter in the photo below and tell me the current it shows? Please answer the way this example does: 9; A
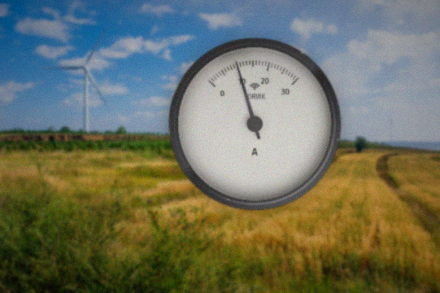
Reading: 10; A
